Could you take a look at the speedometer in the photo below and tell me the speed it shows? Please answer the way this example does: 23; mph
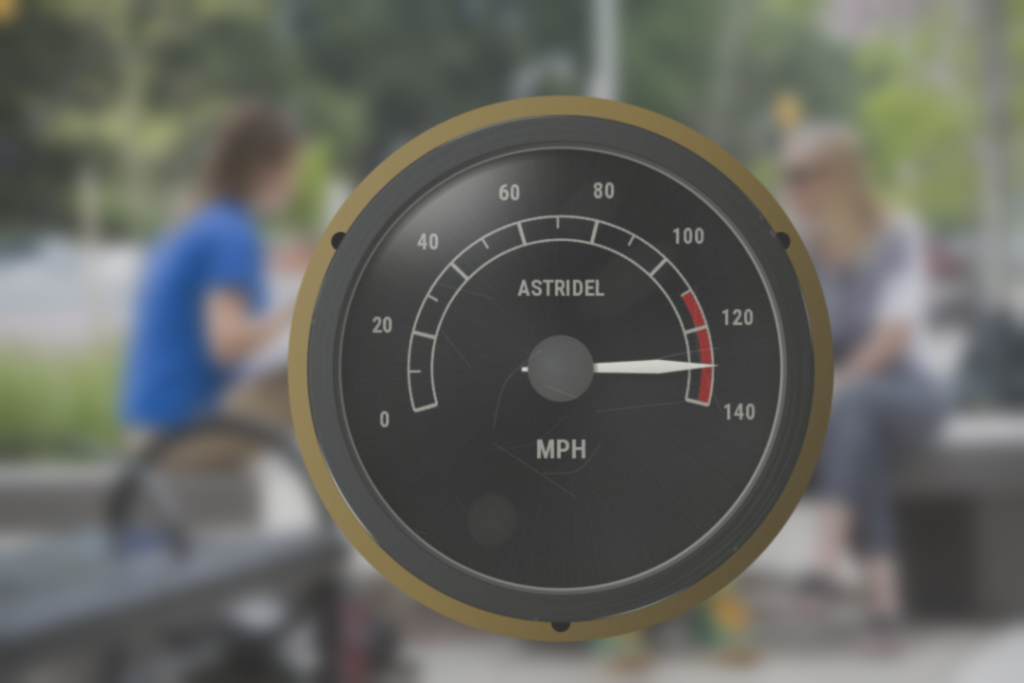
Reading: 130; mph
